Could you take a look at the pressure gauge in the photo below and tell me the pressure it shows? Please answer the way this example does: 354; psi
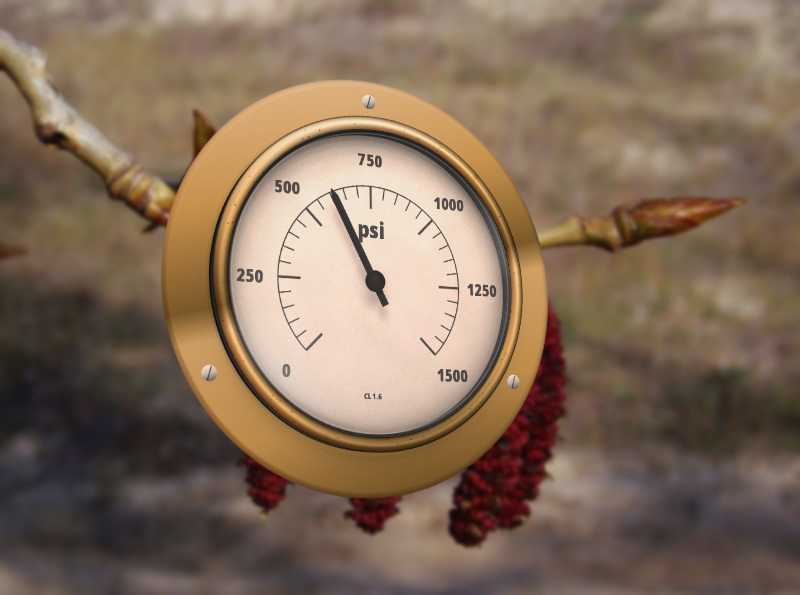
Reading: 600; psi
